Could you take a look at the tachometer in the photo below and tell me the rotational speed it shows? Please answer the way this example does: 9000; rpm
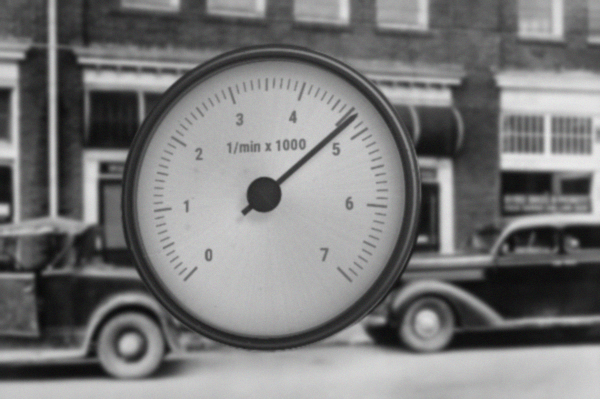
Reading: 4800; rpm
